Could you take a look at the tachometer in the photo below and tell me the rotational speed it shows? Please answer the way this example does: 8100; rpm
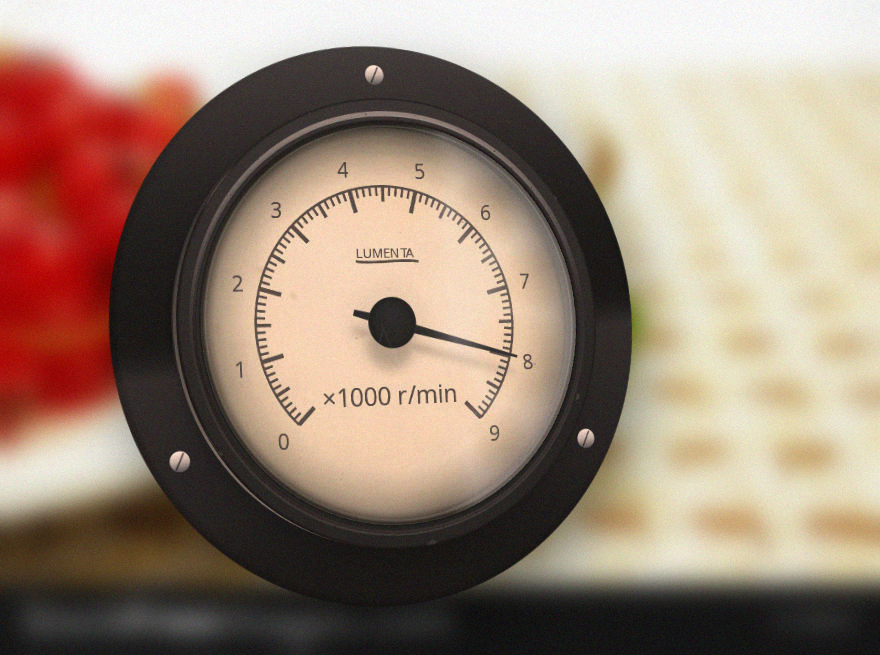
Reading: 8000; rpm
